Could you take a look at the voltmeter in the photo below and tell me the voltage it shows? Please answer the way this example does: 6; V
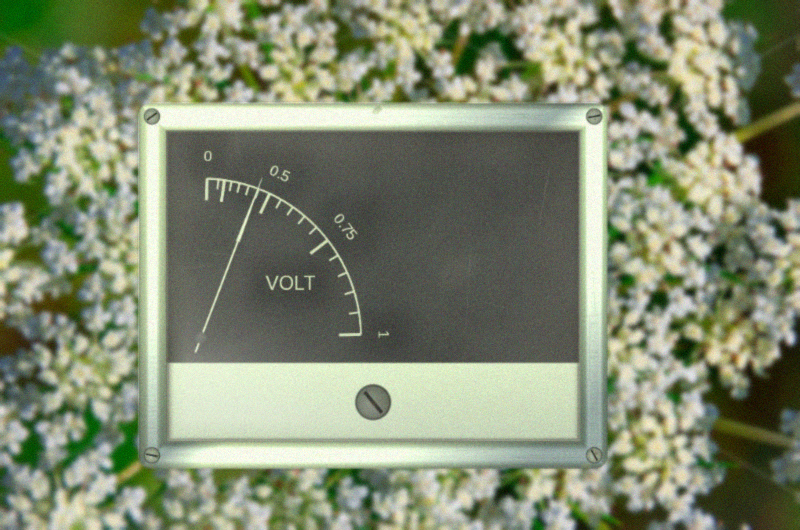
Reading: 0.45; V
